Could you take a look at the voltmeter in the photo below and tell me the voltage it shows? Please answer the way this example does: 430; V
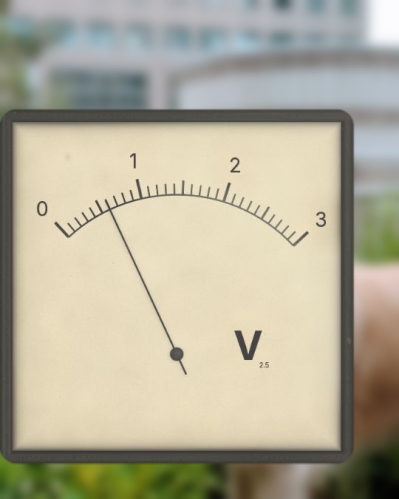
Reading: 0.6; V
